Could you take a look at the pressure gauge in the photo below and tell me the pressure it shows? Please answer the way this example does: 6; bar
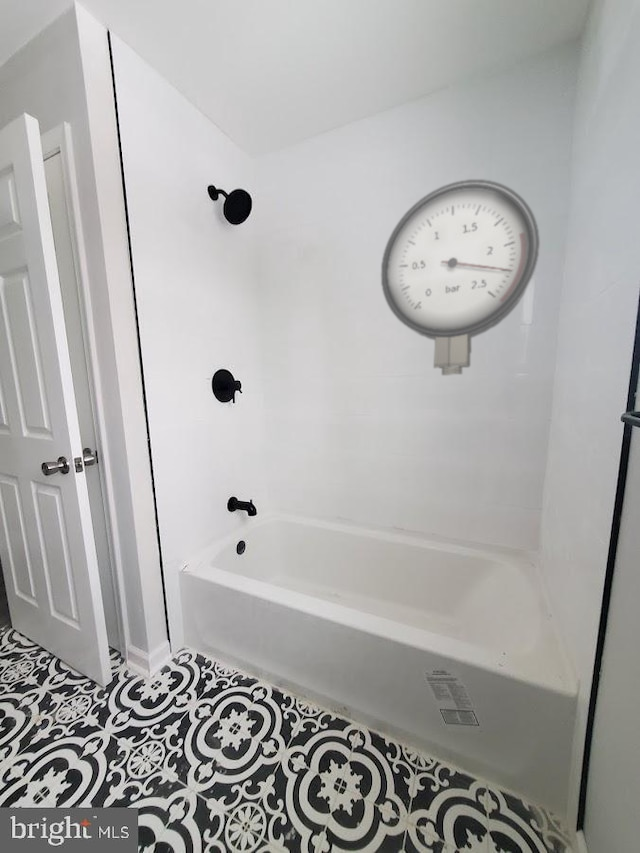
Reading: 2.25; bar
